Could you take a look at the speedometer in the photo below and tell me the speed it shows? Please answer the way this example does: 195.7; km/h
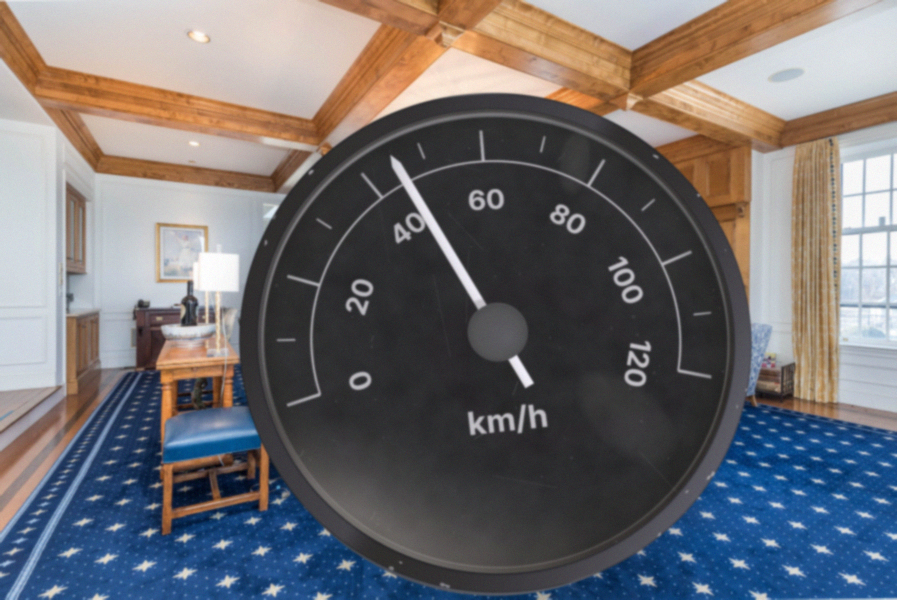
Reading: 45; km/h
